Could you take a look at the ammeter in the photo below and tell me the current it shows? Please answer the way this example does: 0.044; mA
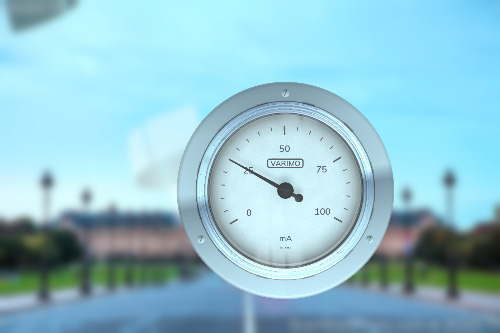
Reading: 25; mA
